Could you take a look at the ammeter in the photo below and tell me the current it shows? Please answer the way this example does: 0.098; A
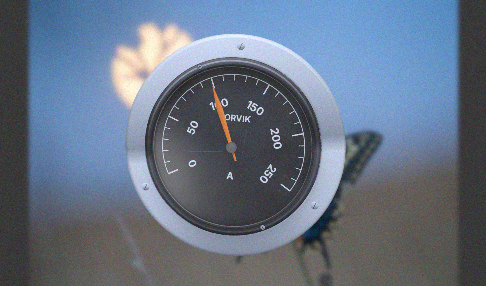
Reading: 100; A
